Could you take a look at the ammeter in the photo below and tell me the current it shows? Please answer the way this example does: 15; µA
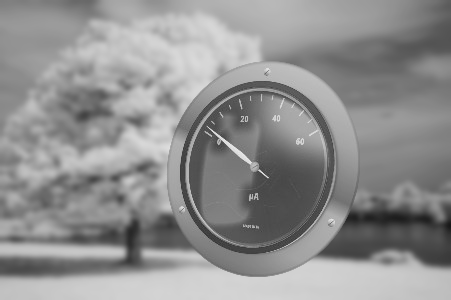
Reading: 2.5; µA
